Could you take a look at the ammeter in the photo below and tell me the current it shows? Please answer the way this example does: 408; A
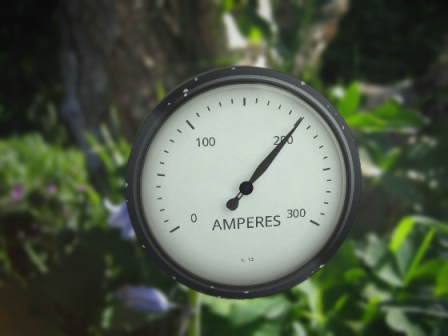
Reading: 200; A
